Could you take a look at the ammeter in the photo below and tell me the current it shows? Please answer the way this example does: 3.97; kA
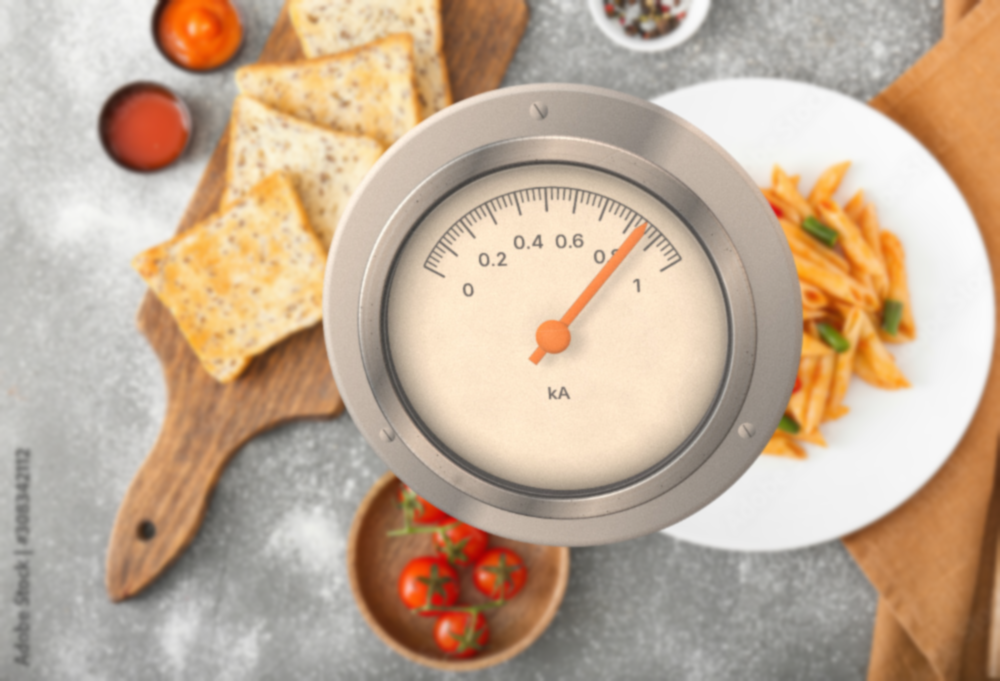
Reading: 0.84; kA
